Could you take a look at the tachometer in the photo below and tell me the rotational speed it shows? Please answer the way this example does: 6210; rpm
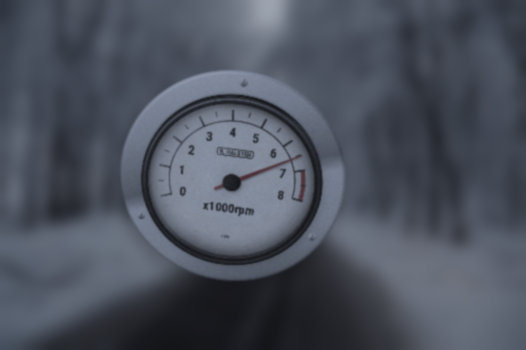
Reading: 6500; rpm
